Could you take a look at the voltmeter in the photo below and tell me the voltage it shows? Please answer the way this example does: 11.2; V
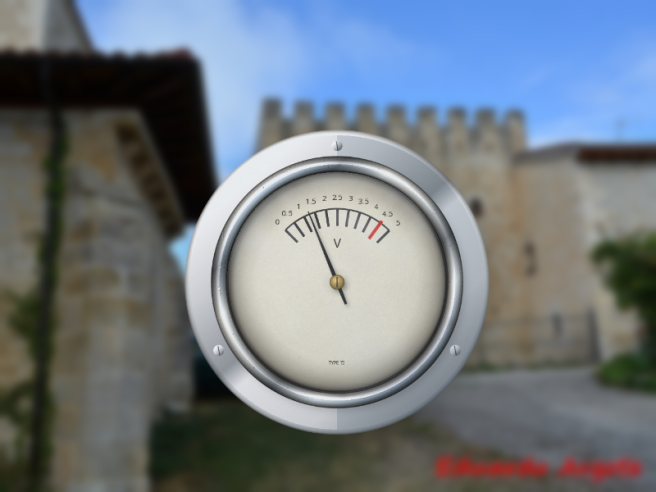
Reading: 1.25; V
